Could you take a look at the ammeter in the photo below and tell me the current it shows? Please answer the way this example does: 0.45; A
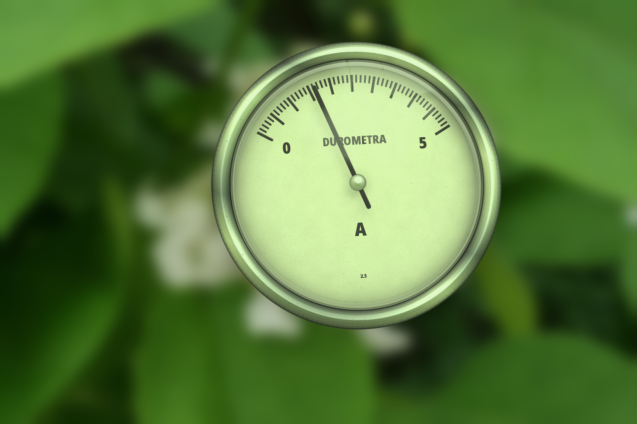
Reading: 1.6; A
